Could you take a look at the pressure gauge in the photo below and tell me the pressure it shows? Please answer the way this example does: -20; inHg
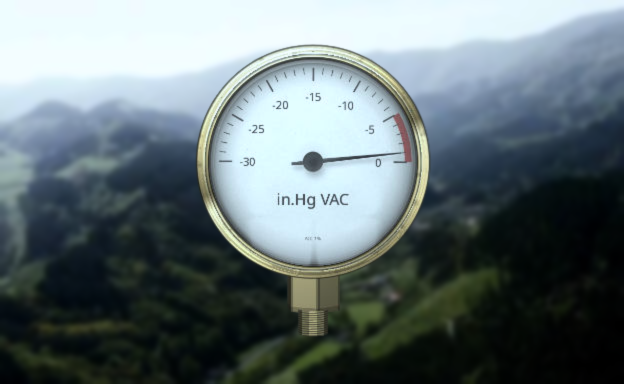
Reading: -1; inHg
